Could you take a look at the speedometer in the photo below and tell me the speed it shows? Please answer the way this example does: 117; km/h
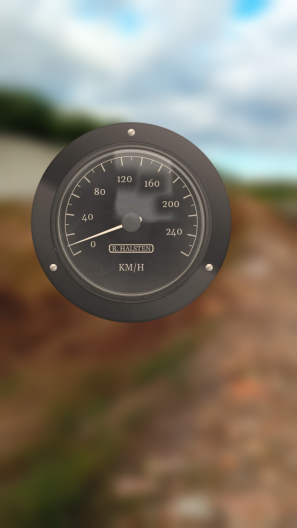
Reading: 10; km/h
